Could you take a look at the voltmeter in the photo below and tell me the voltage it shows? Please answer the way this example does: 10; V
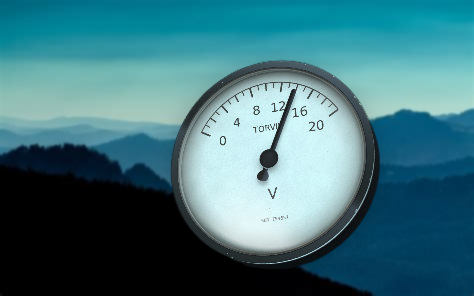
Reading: 14; V
